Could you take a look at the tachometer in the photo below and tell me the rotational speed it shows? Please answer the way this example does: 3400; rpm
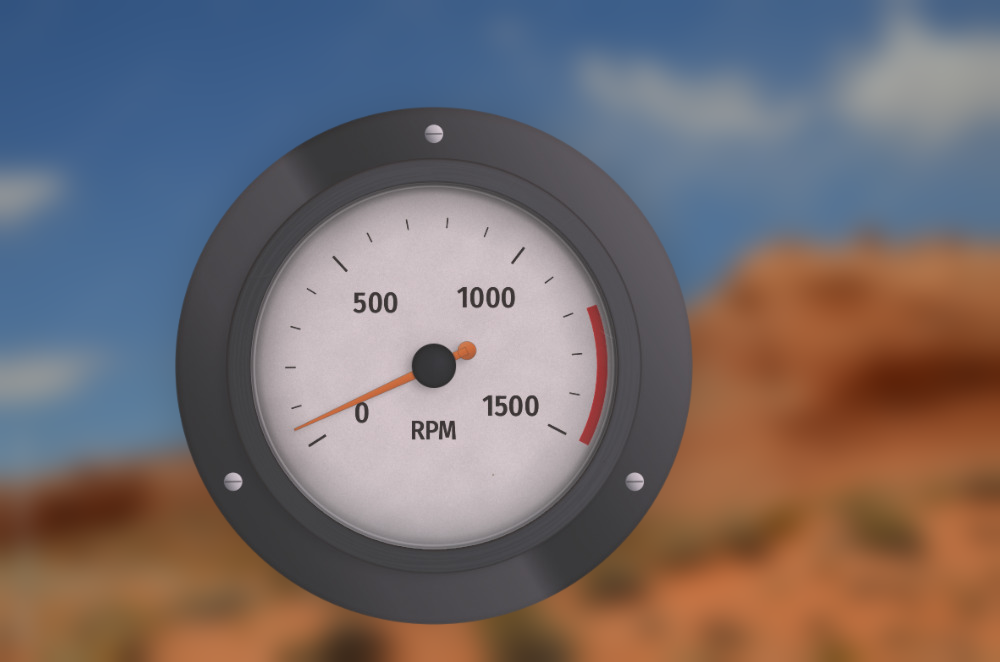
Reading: 50; rpm
